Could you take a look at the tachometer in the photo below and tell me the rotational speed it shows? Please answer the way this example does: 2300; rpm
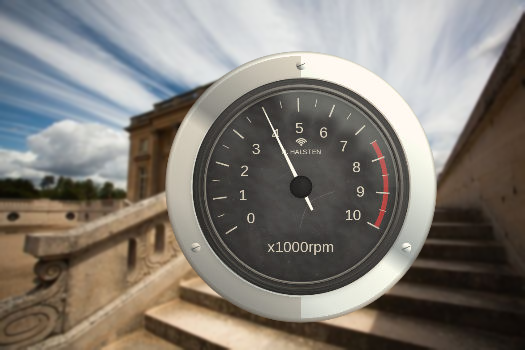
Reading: 4000; rpm
